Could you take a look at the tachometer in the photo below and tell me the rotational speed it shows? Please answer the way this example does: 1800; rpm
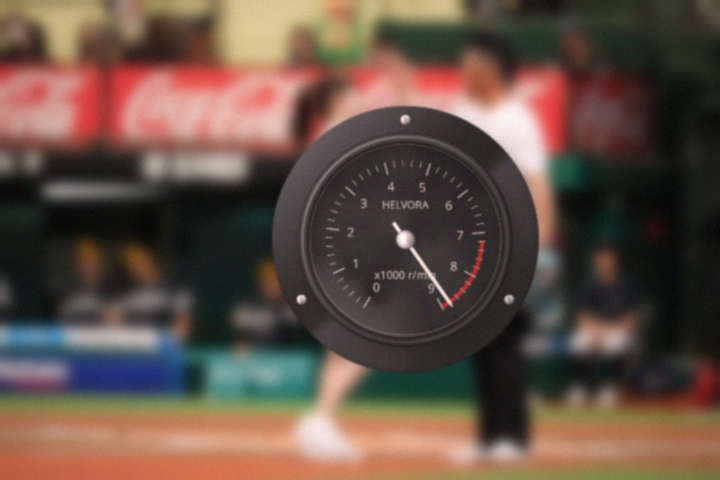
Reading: 8800; rpm
